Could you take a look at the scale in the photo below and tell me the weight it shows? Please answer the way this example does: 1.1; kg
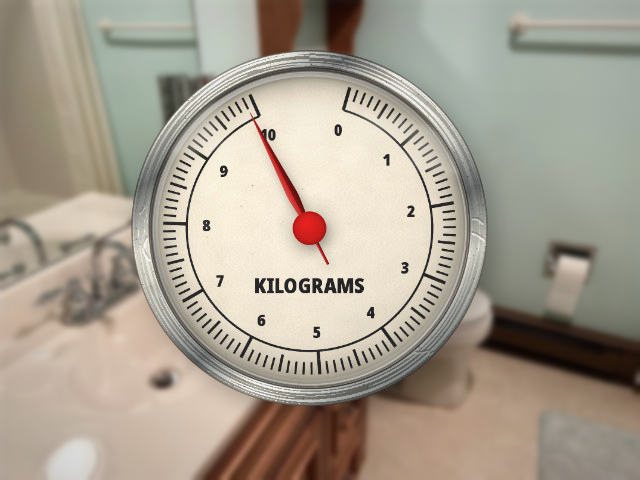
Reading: 9.9; kg
